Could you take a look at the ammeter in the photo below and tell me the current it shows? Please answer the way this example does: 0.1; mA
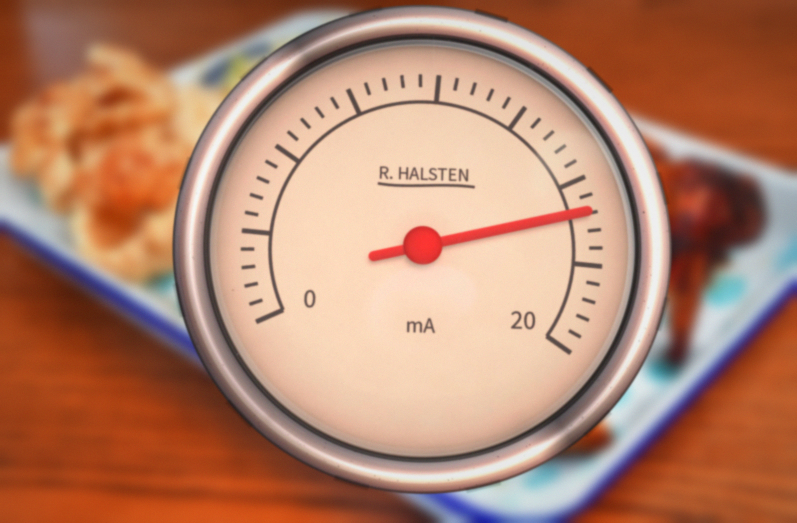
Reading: 16; mA
